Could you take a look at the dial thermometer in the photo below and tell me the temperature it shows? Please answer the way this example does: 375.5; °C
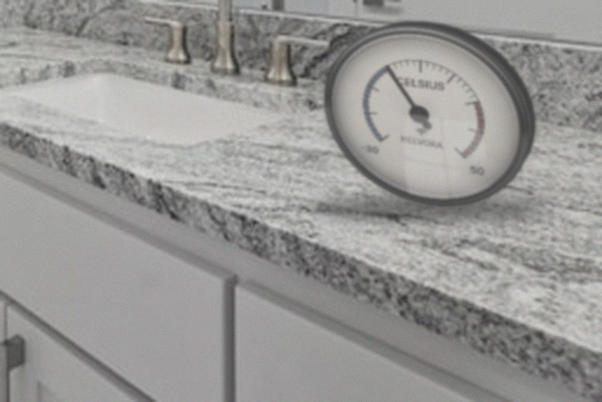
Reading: 0; °C
